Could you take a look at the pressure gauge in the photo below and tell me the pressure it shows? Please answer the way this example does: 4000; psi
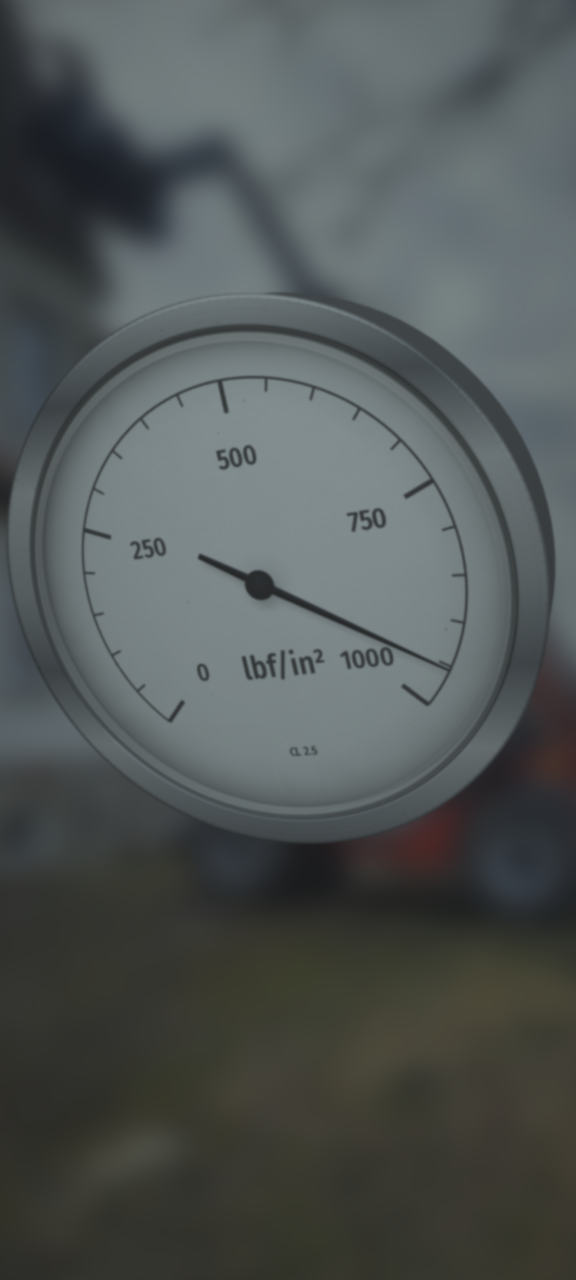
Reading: 950; psi
